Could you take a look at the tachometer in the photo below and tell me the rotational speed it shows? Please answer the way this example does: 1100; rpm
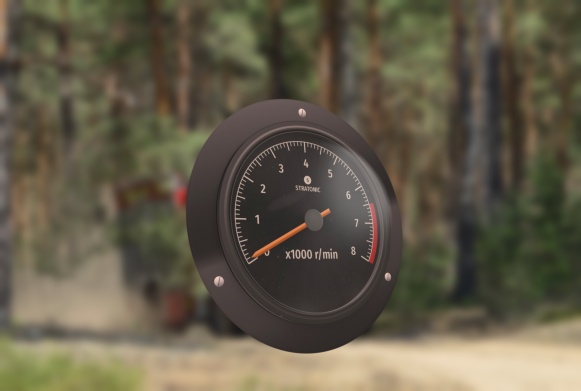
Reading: 100; rpm
